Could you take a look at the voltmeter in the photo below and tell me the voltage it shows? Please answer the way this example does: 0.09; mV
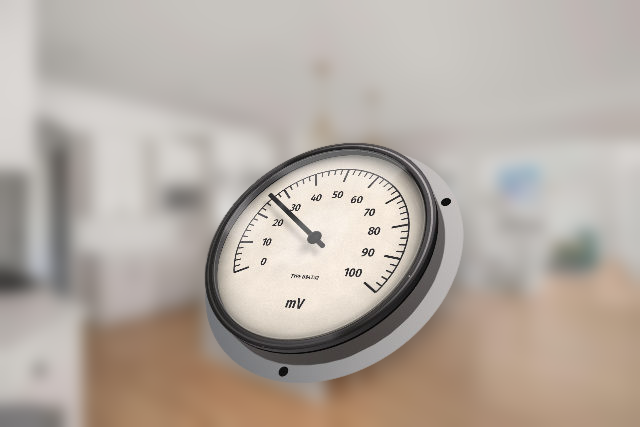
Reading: 26; mV
